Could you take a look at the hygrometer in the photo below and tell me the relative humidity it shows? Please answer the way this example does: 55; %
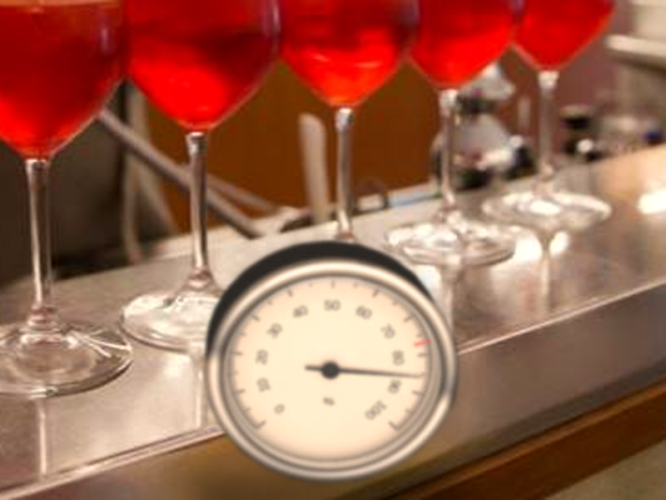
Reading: 85; %
